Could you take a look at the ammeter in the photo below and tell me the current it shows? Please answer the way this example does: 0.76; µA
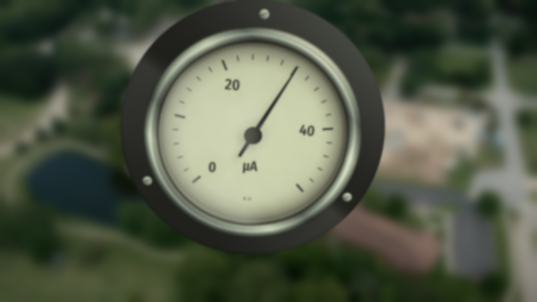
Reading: 30; µA
